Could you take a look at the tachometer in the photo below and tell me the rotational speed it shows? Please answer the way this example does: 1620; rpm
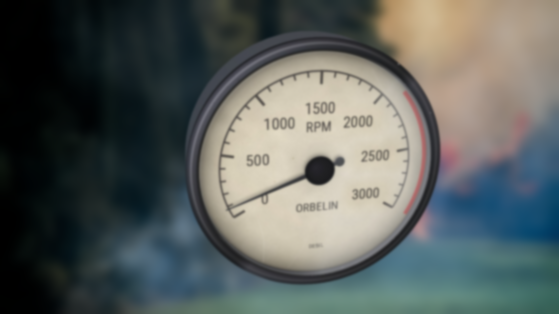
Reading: 100; rpm
